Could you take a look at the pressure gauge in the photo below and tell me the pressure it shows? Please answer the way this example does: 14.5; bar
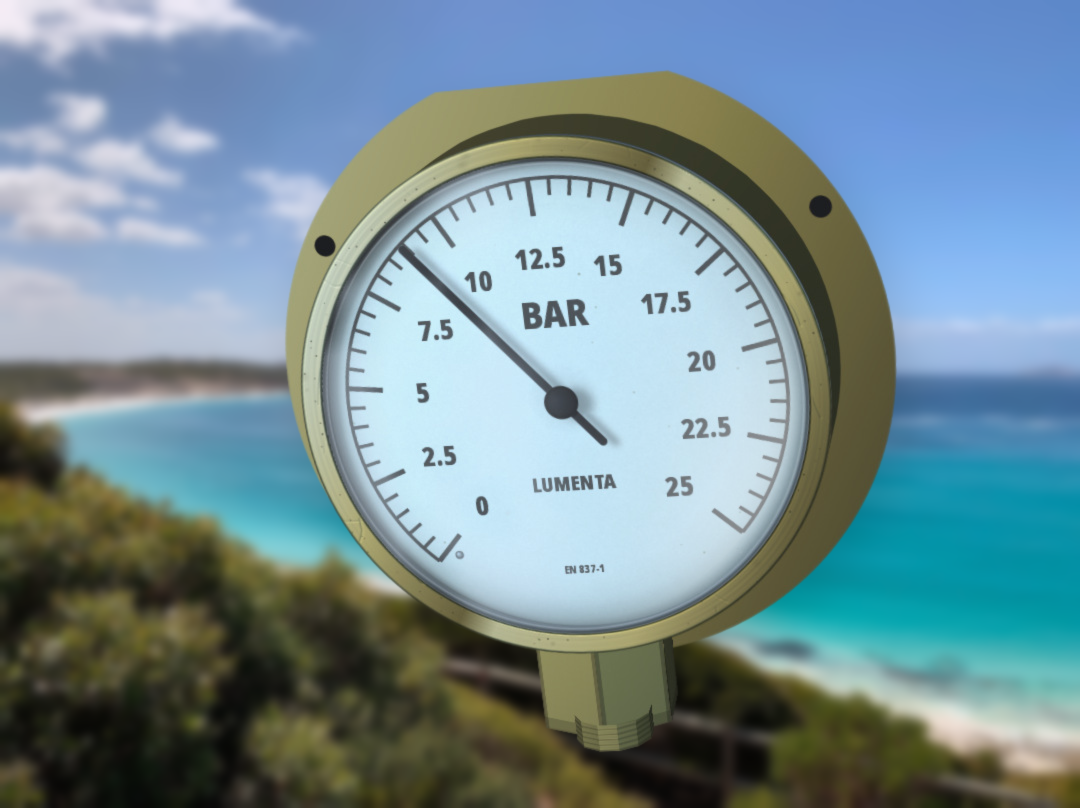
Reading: 9; bar
